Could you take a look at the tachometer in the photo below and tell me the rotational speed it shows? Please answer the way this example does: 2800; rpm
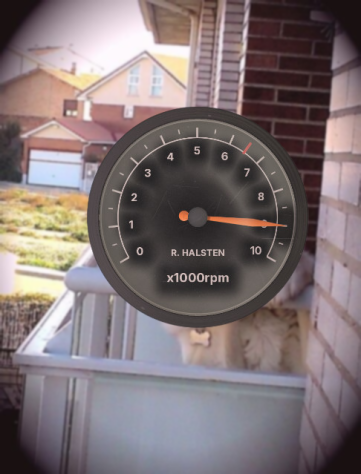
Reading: 9000; rpm
